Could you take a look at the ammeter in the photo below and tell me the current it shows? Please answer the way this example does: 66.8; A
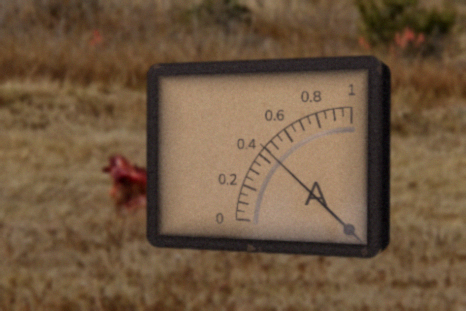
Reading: 0.45; A
